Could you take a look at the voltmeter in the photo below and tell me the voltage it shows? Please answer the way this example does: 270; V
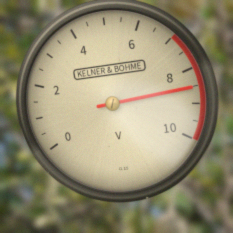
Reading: 8.5; V
